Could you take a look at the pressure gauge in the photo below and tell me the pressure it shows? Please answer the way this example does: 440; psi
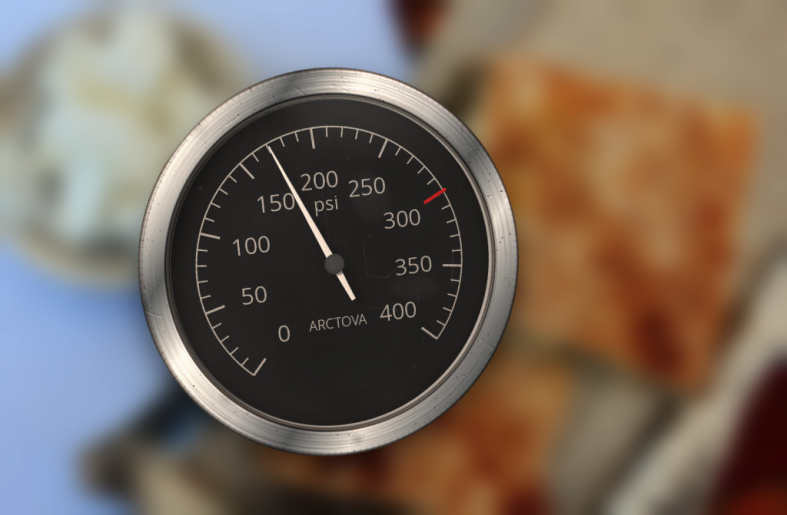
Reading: 170; psi
